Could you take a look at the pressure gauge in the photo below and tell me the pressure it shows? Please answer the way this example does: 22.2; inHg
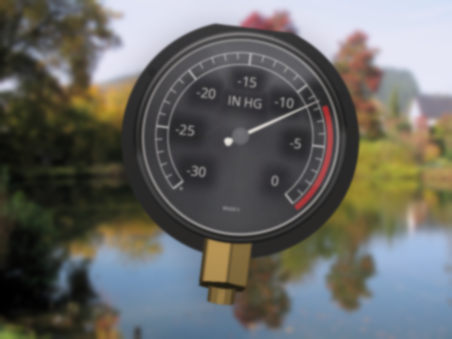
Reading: -8.5; inHg
